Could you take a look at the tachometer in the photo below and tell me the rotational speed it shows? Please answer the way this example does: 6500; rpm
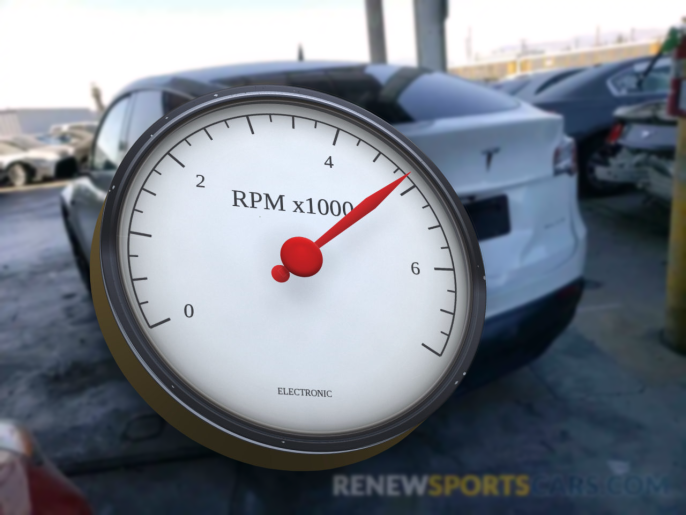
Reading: 4875; rpm
